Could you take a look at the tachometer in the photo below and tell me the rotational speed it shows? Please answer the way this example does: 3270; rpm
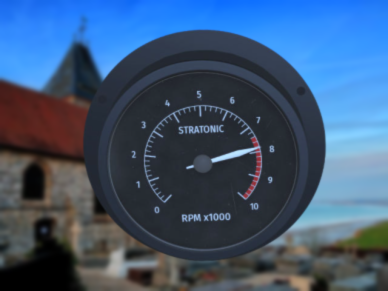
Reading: 7800; rpm
